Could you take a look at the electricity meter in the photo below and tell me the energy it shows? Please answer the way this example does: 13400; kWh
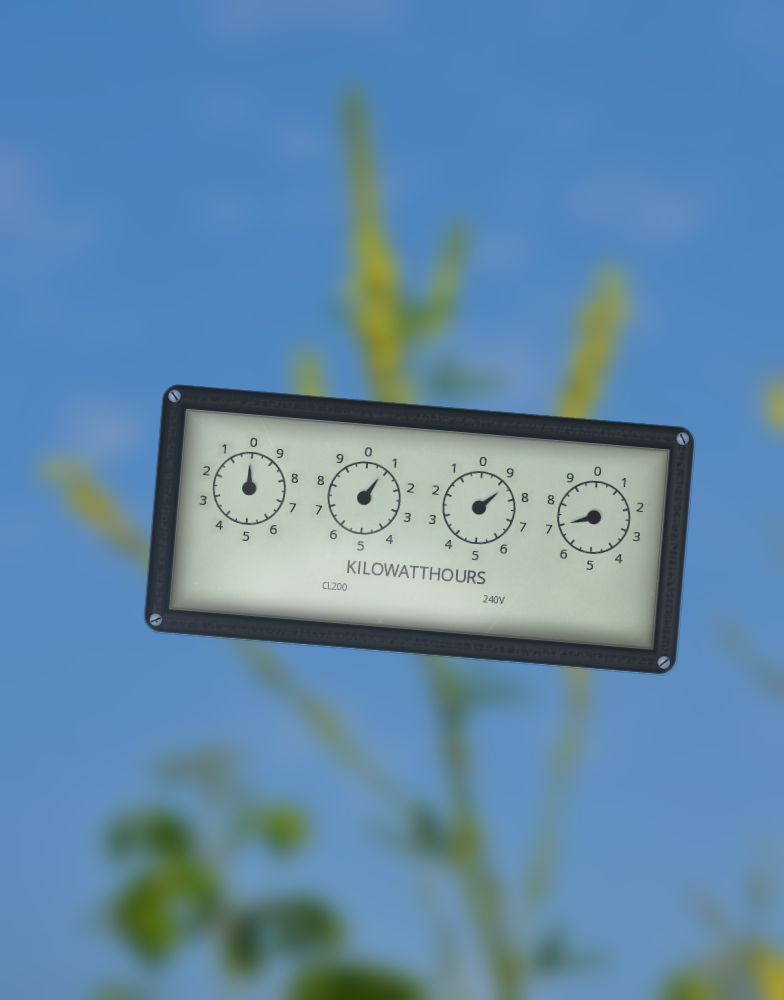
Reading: 87; kWh
